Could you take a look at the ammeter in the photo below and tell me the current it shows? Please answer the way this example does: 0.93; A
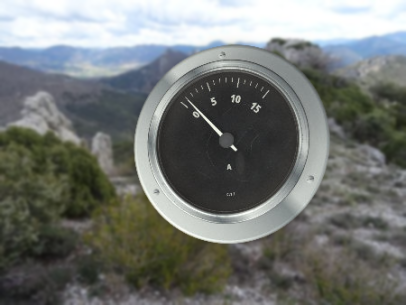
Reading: 1; A
